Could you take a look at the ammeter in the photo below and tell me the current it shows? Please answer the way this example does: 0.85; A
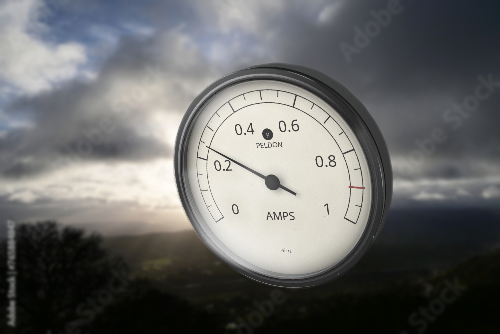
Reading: 0.25; A
